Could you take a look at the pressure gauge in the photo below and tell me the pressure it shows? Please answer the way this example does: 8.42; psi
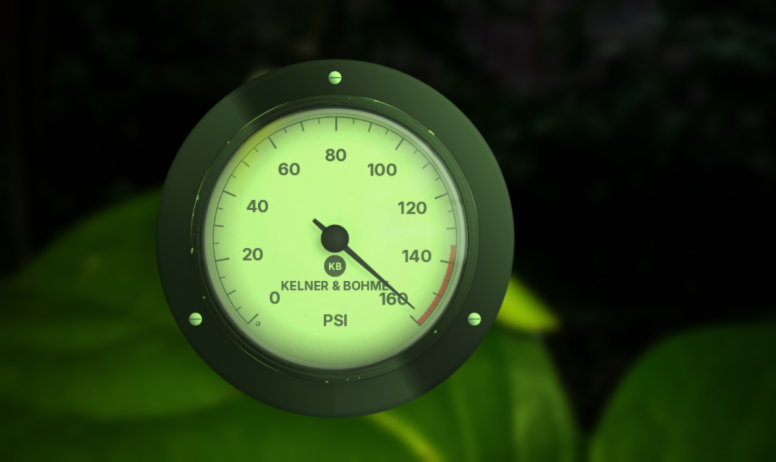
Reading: 157.5; psi
